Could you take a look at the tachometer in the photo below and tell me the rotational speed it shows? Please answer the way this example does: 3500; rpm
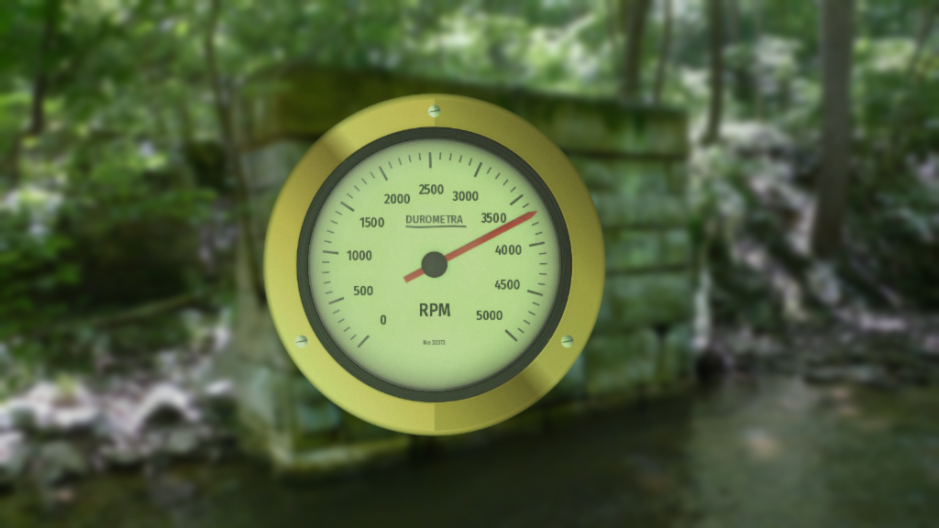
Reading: 3700; rpm
